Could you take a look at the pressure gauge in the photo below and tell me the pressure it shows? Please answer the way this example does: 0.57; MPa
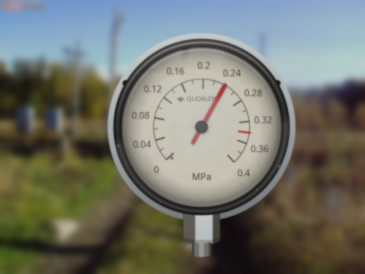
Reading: 0.24; MPa
